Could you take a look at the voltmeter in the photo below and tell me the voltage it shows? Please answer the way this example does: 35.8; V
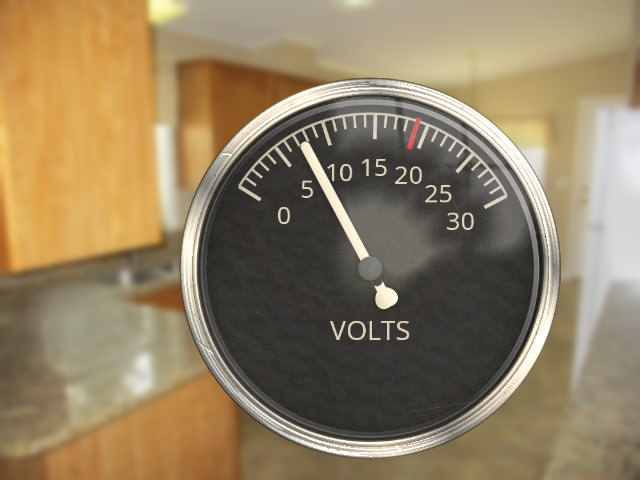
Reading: 7.5; V
